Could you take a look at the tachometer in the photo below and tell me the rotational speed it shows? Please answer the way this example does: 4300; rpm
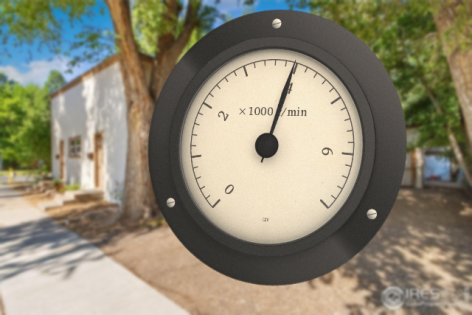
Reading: 4000; rpm
